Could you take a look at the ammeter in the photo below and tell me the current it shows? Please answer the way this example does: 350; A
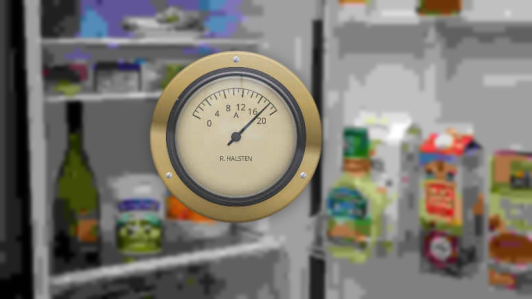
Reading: 18; A
